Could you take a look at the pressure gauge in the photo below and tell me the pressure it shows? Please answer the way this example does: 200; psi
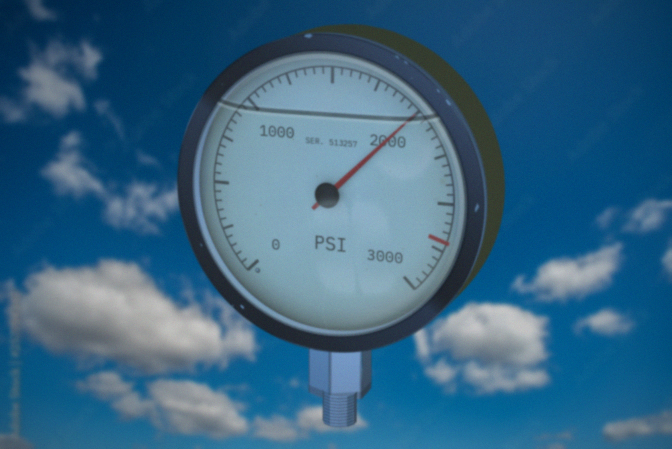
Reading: 2000; psi
